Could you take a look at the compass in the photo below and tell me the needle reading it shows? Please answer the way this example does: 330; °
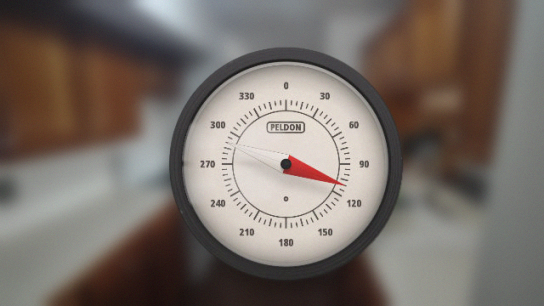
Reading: 110; °
